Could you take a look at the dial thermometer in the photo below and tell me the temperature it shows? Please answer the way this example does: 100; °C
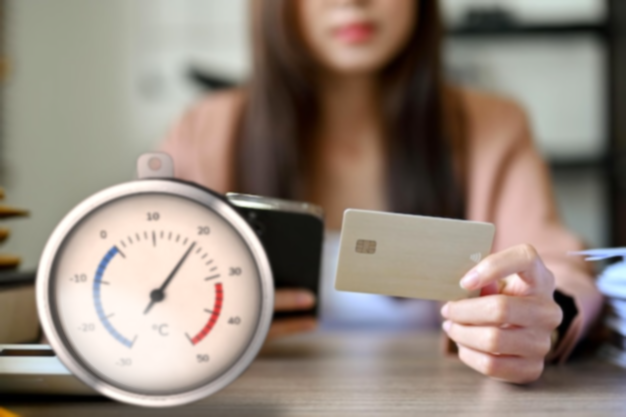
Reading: 20; °C
